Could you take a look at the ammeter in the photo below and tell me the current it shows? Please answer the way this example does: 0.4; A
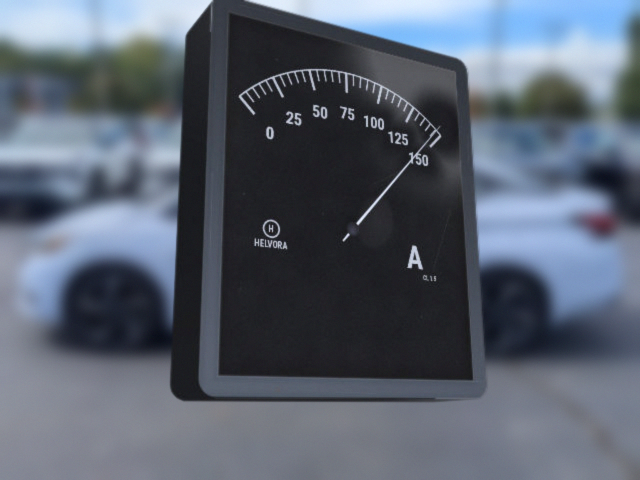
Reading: 145; A
